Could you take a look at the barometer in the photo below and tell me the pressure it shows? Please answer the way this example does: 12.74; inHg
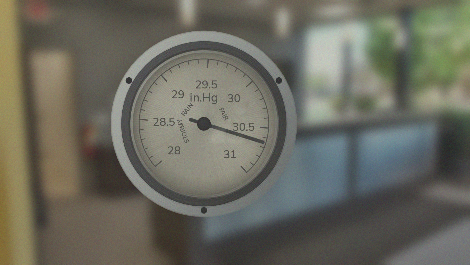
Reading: 30.65; inHg
